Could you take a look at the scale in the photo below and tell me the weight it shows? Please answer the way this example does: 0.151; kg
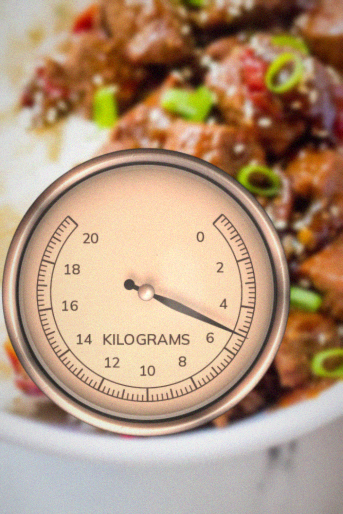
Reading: 5.2; kg
